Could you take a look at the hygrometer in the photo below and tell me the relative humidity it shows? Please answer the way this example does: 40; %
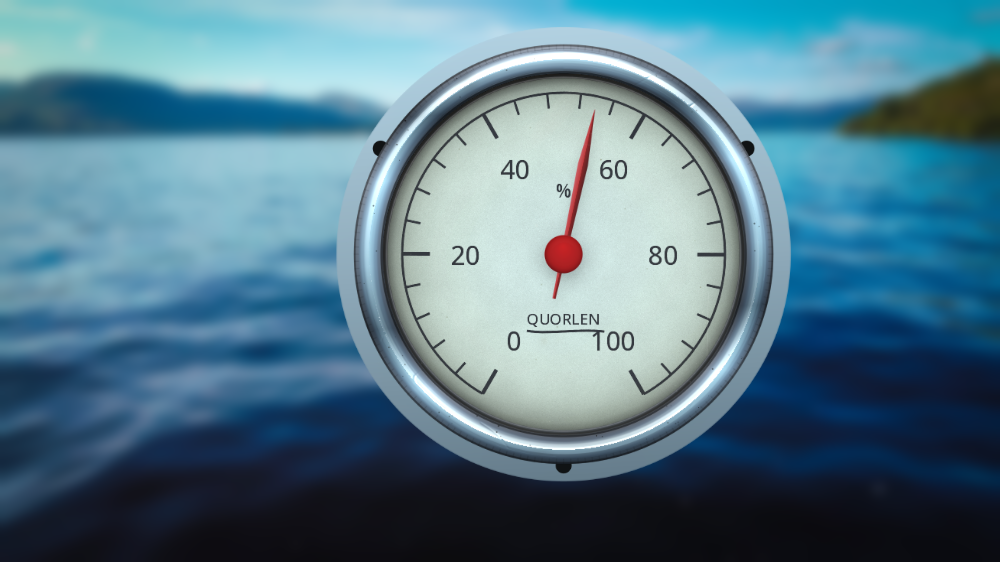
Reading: 54; %
